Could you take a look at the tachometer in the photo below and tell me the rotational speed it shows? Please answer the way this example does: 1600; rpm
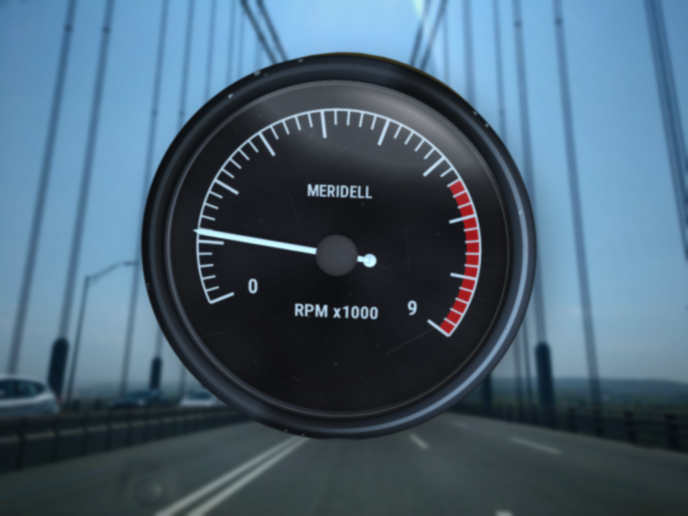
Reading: 1200; rpm
